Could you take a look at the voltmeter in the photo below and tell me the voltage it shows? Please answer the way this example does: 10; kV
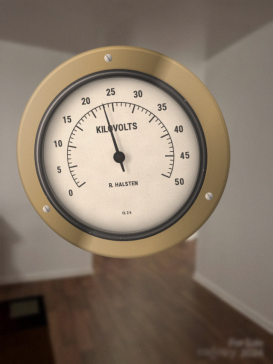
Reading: 23; kV
